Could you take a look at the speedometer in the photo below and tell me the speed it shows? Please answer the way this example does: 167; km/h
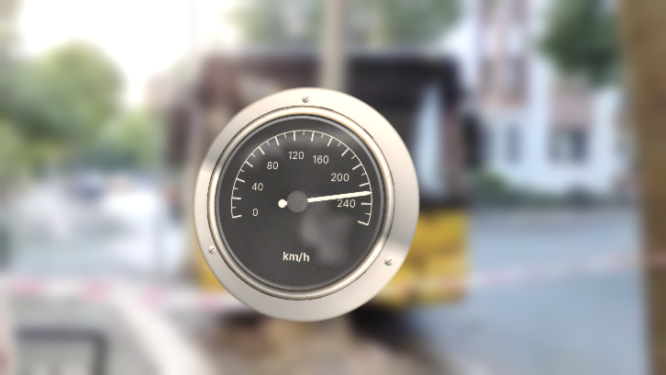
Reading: 230; km/h
